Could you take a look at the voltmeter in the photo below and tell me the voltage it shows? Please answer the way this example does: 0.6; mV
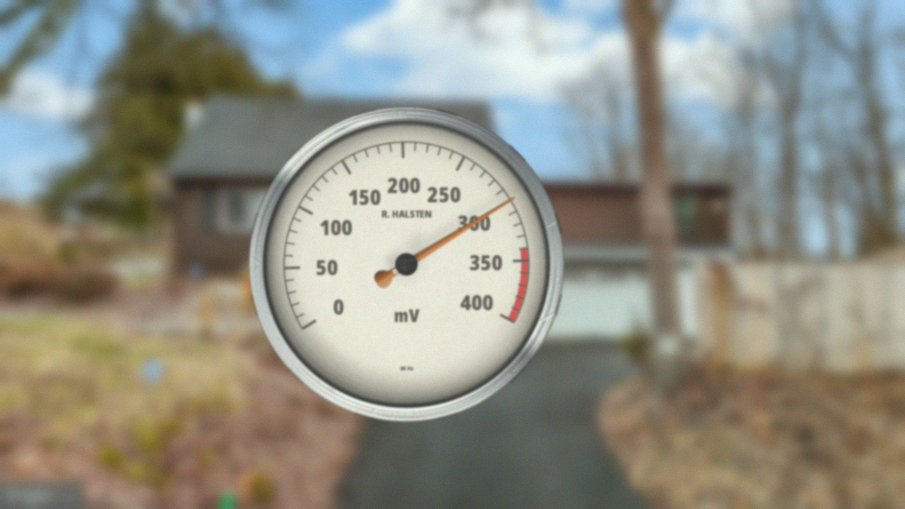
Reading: 300; mV
